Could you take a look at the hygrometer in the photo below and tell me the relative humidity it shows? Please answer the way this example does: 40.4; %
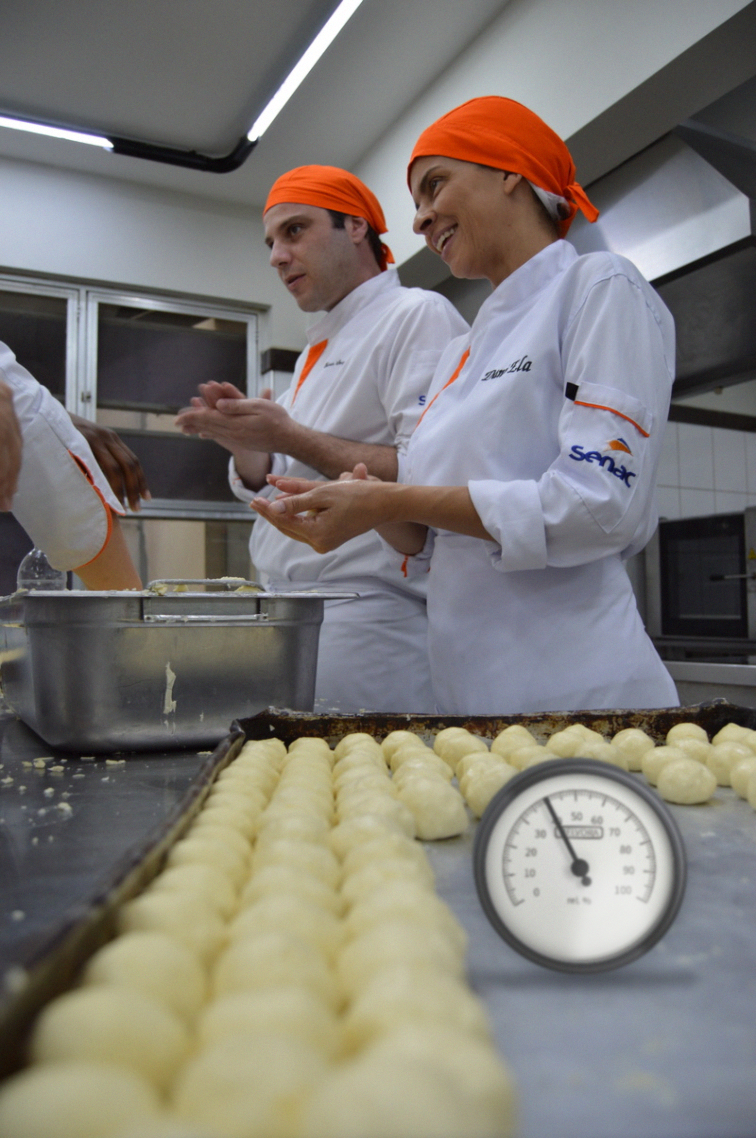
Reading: 40; %
